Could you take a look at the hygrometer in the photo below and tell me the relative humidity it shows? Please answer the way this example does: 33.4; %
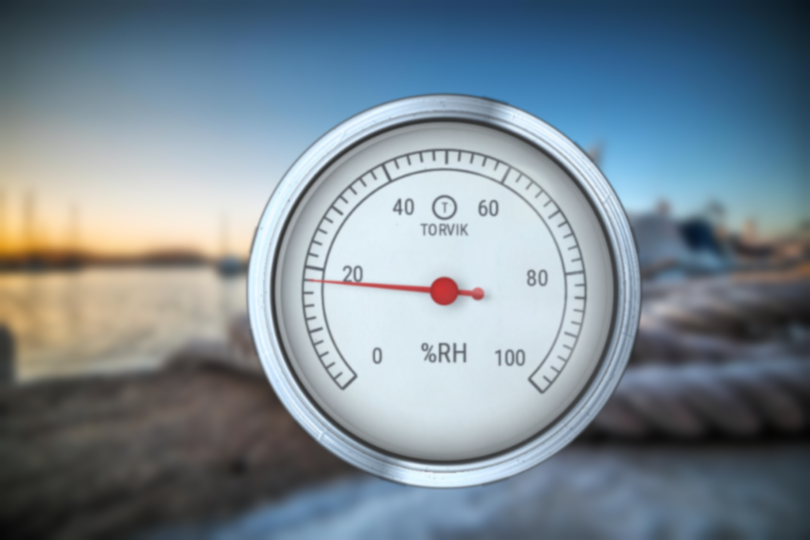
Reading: 18; %
